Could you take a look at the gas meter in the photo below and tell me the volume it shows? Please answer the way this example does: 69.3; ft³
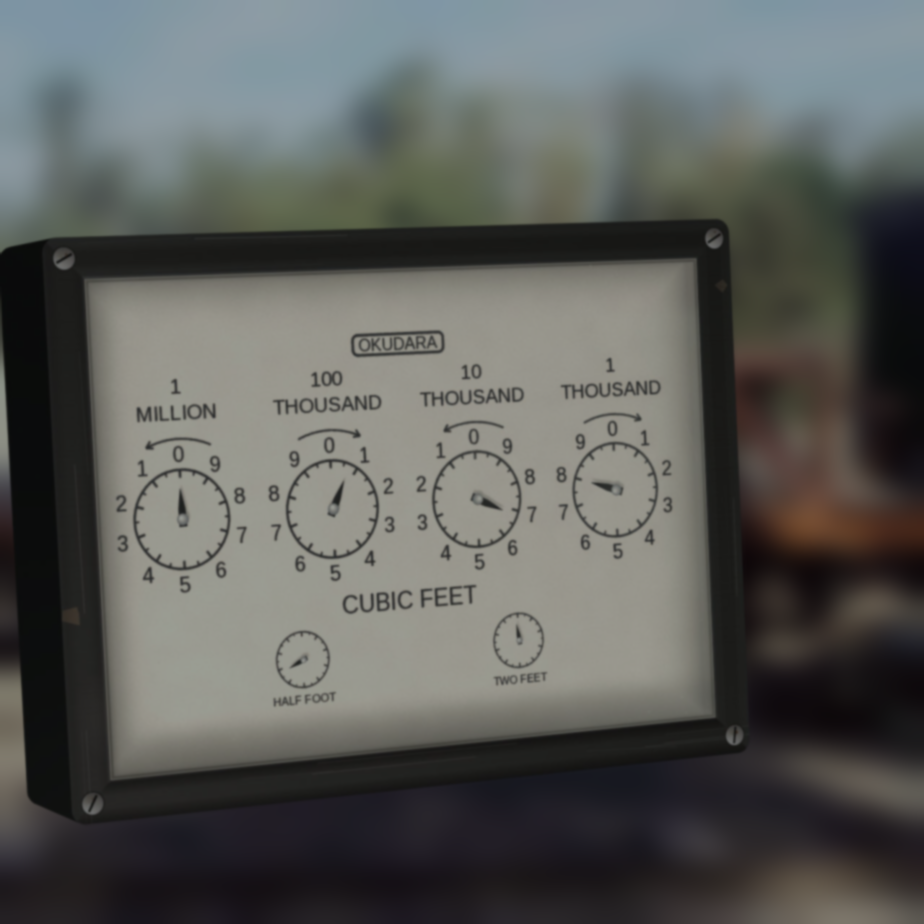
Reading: 6800; ft³
